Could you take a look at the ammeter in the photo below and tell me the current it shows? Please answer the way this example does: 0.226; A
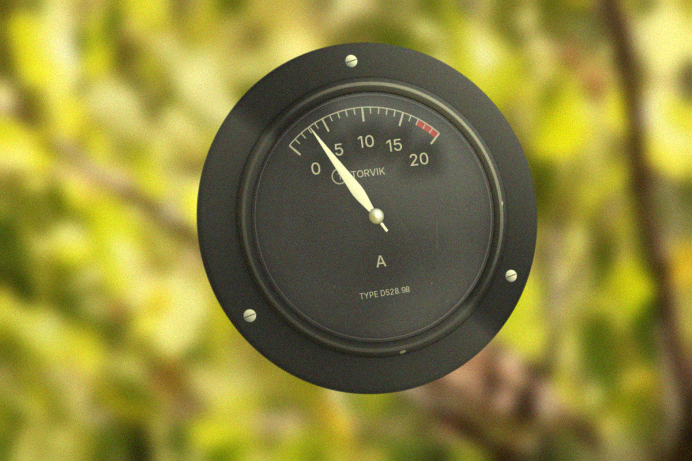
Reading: 3; A
